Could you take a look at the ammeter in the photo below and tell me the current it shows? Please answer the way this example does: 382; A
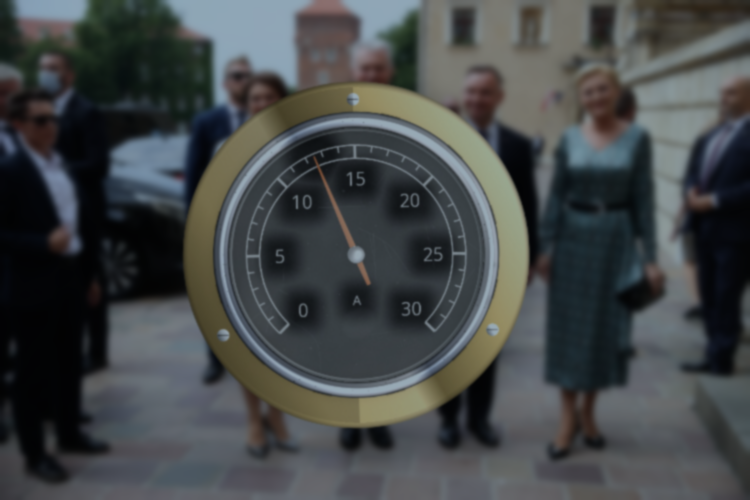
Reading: 12.5; A
